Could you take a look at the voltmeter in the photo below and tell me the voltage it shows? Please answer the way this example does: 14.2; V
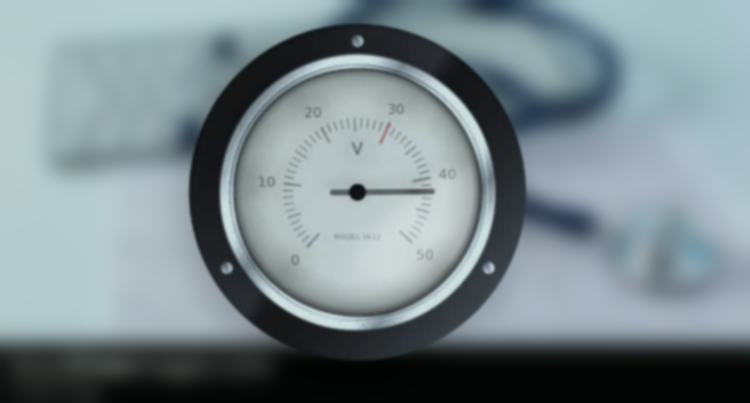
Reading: 42; V
